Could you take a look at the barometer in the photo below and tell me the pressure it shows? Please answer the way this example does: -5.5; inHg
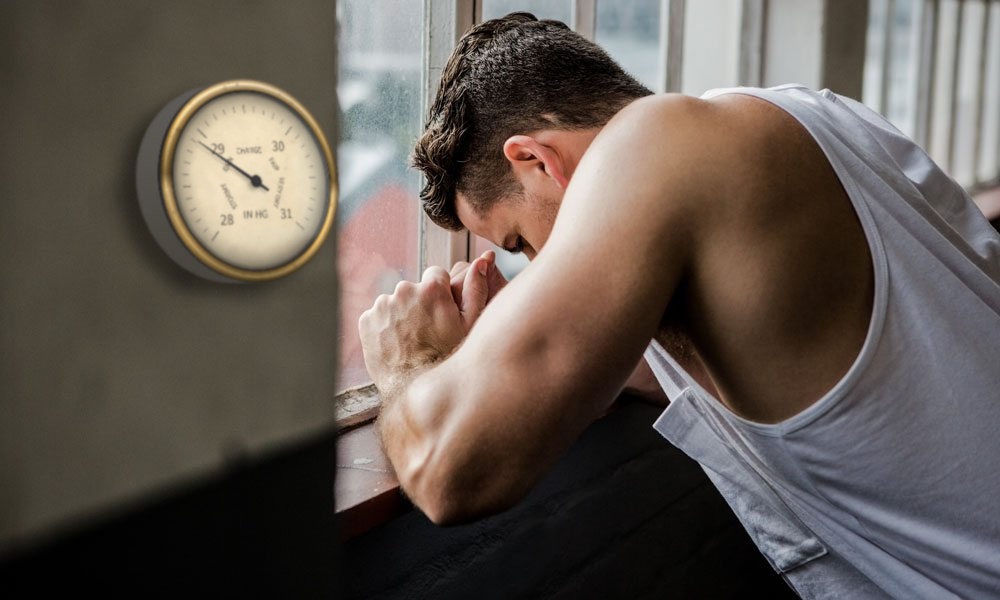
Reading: 28.9; inHg
